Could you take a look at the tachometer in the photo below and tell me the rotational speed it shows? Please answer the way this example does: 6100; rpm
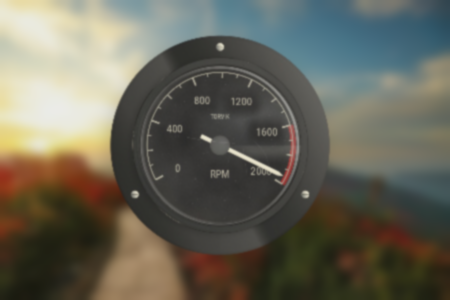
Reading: 1950; rpm
